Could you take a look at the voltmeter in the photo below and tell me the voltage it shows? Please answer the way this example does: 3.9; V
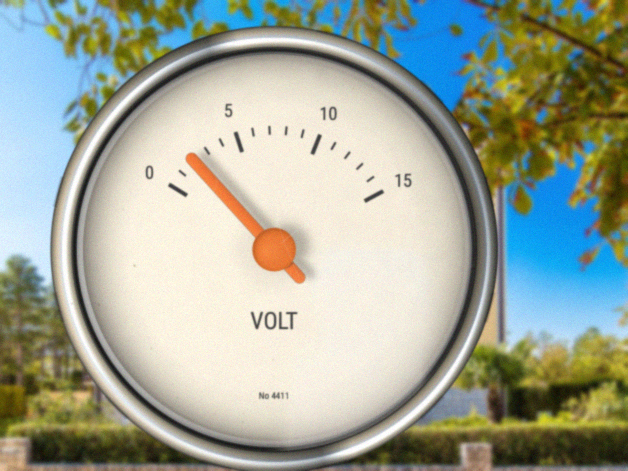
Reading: 2; V
